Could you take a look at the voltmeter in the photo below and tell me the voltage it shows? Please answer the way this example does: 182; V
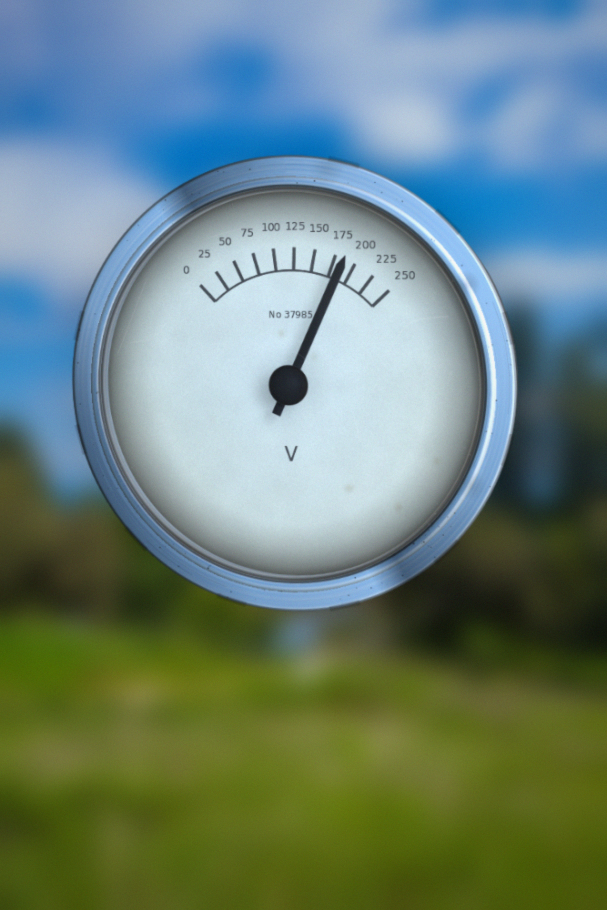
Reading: 187.5; V
